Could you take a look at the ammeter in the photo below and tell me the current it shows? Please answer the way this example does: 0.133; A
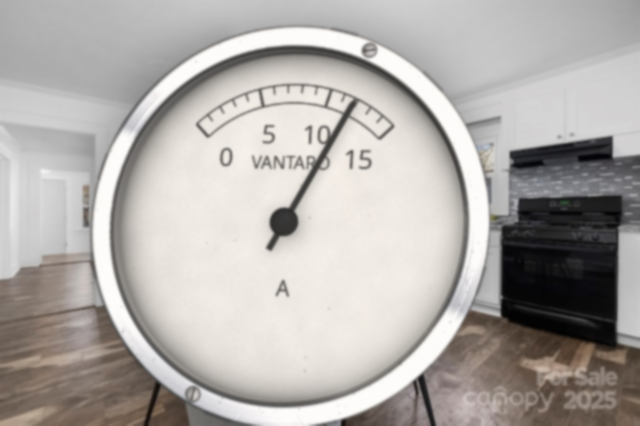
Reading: 12; A
